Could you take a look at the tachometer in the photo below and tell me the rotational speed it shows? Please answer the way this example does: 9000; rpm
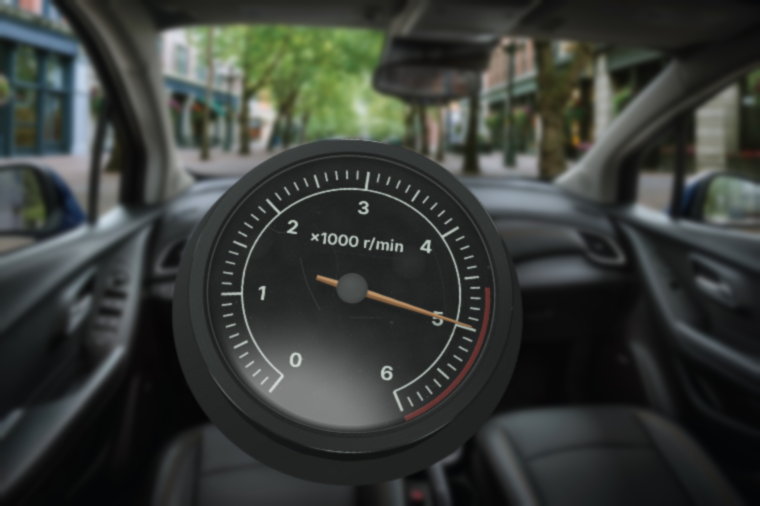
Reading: 5000; rpm
